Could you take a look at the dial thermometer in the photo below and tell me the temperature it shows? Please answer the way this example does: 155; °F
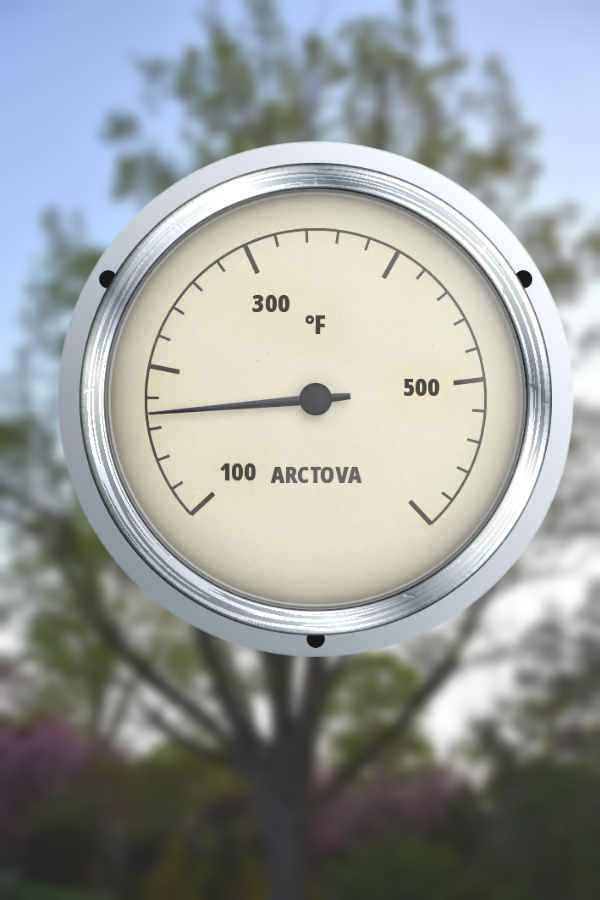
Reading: 170; °F
